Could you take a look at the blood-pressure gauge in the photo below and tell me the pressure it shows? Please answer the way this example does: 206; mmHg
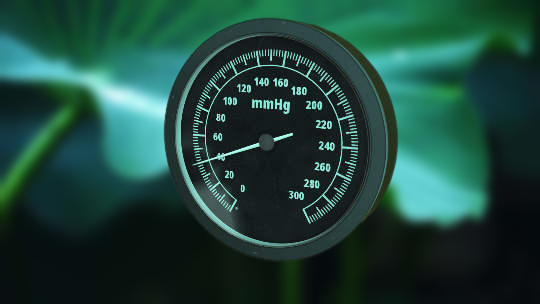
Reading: 40; mmHg
